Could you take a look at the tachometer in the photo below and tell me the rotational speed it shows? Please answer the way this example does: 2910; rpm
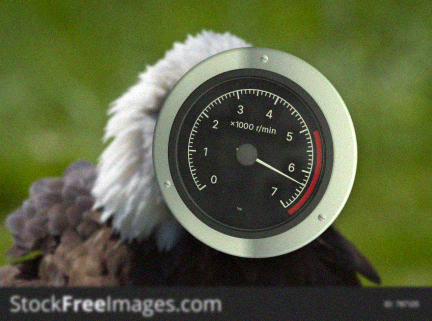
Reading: 6300; rpm
